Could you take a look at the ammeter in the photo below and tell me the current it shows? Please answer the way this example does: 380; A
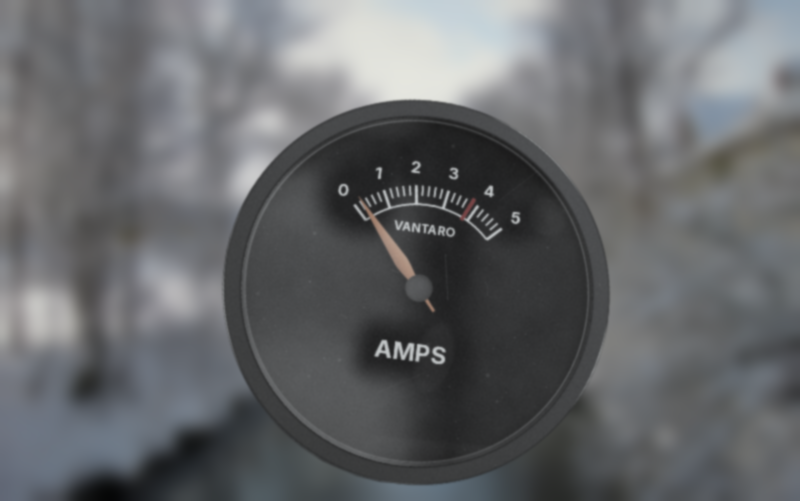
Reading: 0.2; A
